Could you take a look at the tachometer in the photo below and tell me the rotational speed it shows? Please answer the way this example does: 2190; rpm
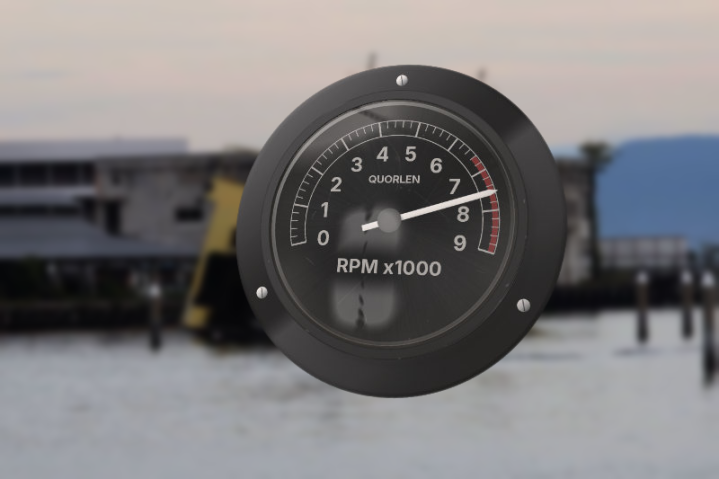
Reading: 7600; rpm
